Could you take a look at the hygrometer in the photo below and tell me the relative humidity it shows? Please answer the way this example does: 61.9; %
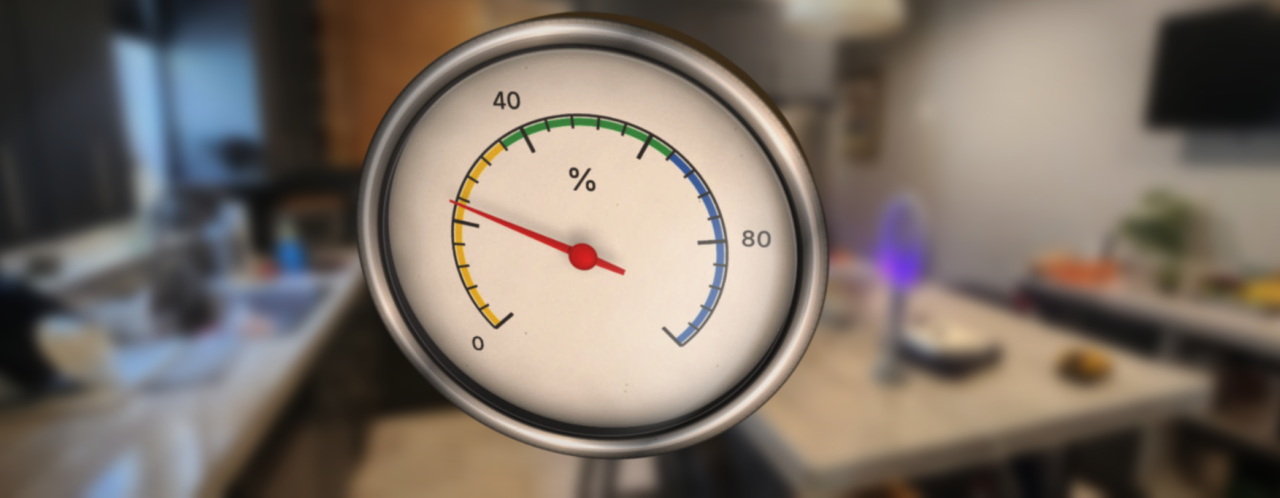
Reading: 24; %
